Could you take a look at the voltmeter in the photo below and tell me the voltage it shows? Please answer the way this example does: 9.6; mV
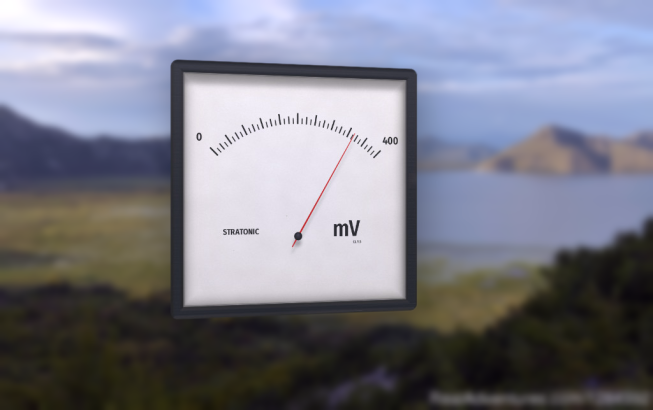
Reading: 330; mV
